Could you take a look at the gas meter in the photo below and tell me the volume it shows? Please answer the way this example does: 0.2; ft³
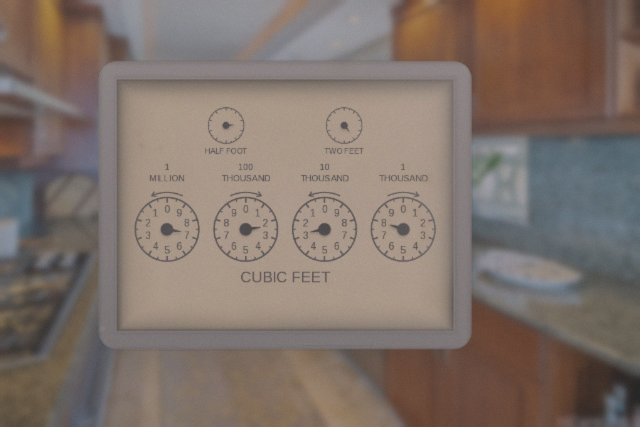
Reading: 722800; ft³
